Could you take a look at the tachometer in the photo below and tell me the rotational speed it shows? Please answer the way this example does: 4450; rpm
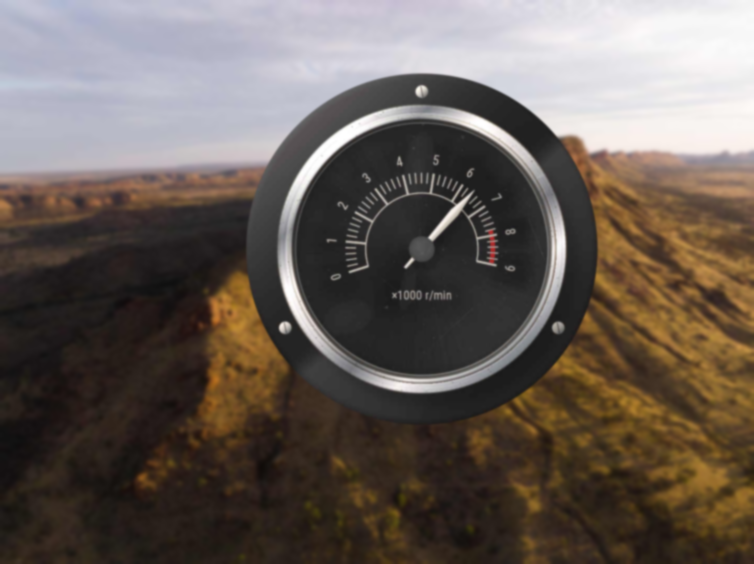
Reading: 6400; rpm
